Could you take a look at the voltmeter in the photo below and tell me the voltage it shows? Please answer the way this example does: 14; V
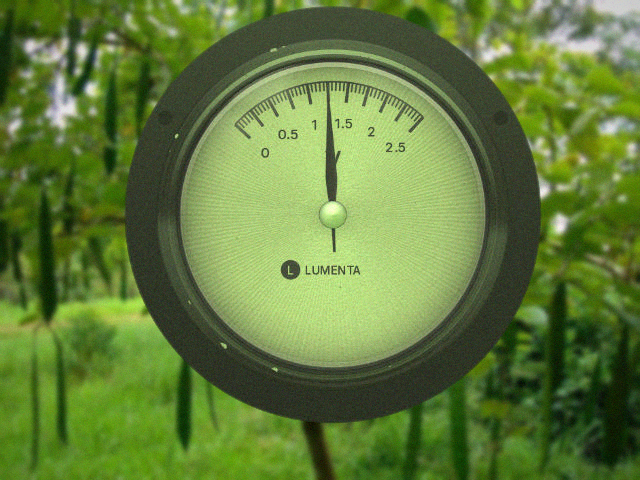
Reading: 1.25; V
